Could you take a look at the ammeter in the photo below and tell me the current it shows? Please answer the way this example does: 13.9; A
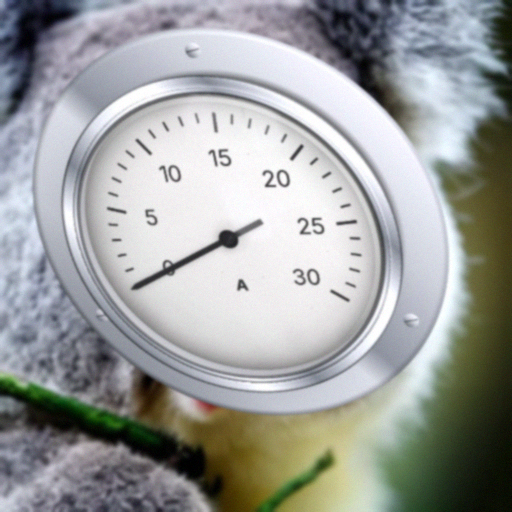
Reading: 0; A
